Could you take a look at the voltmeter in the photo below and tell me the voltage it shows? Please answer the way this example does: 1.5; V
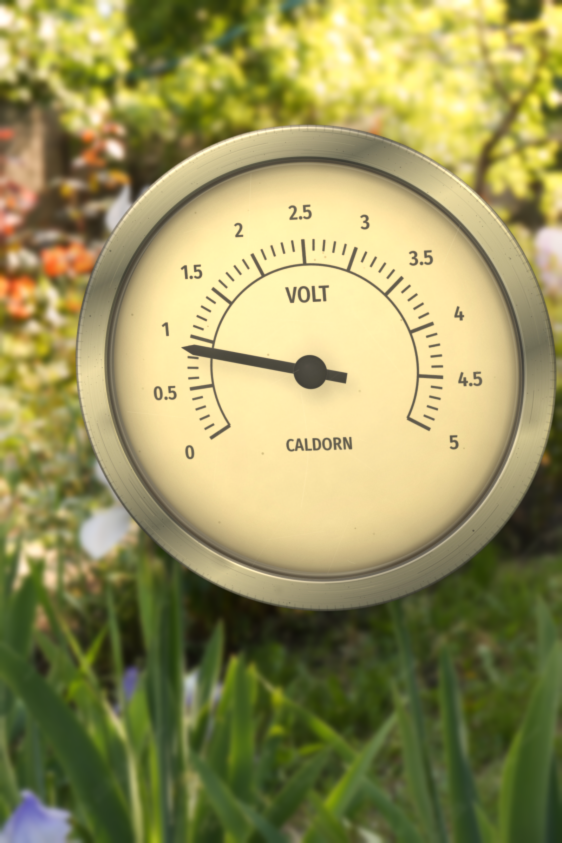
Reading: 0.9; V
